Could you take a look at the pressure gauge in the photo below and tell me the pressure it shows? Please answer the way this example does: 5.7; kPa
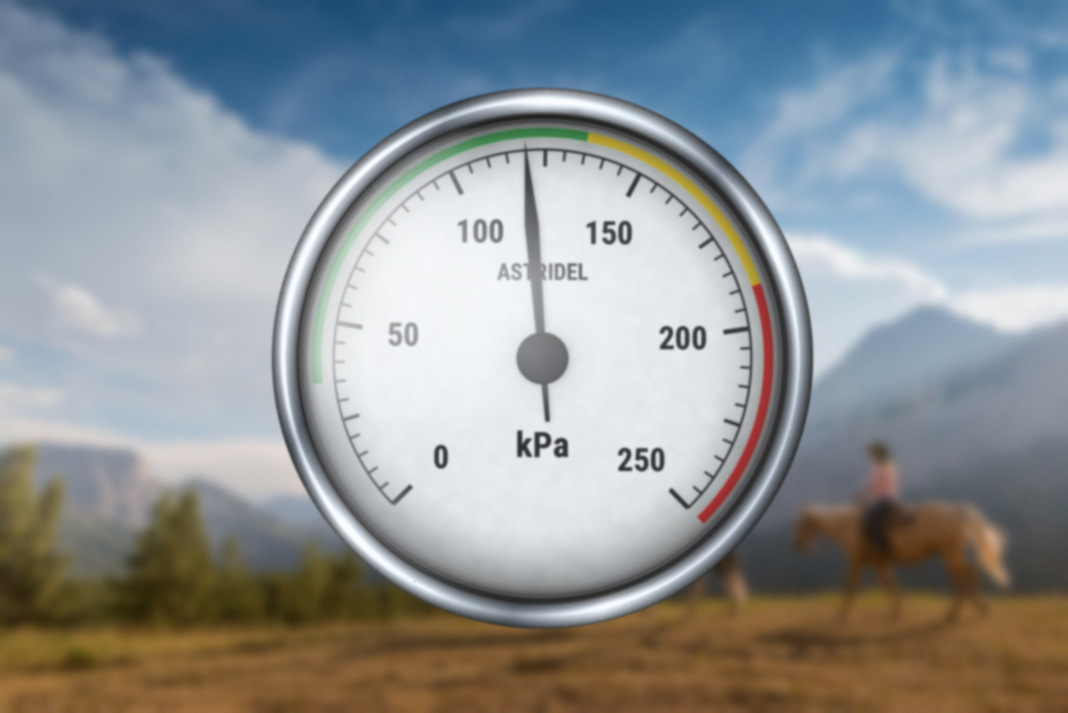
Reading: 120; kPa
